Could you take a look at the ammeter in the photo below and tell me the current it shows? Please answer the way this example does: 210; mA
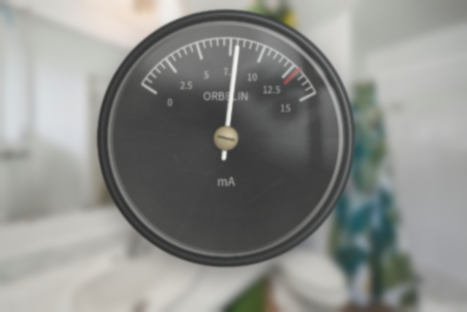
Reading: 8; mA
